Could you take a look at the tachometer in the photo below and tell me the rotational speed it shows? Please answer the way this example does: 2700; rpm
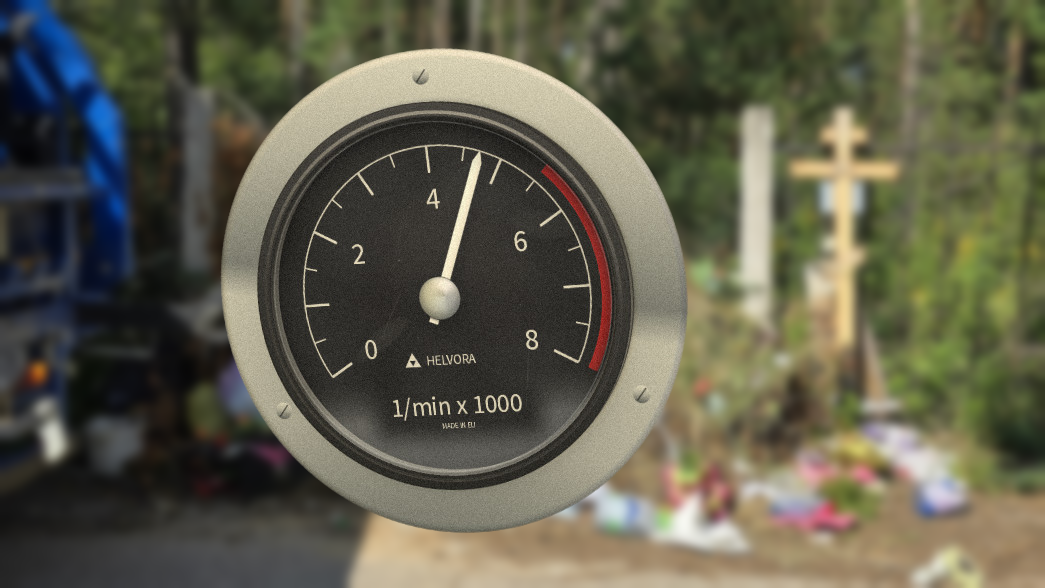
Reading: 4750; rpm
